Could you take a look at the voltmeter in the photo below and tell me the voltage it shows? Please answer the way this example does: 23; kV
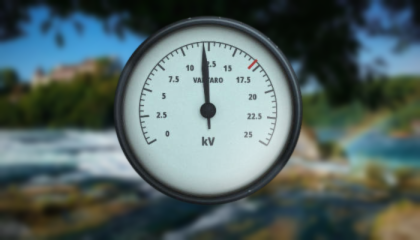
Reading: 12; kV
